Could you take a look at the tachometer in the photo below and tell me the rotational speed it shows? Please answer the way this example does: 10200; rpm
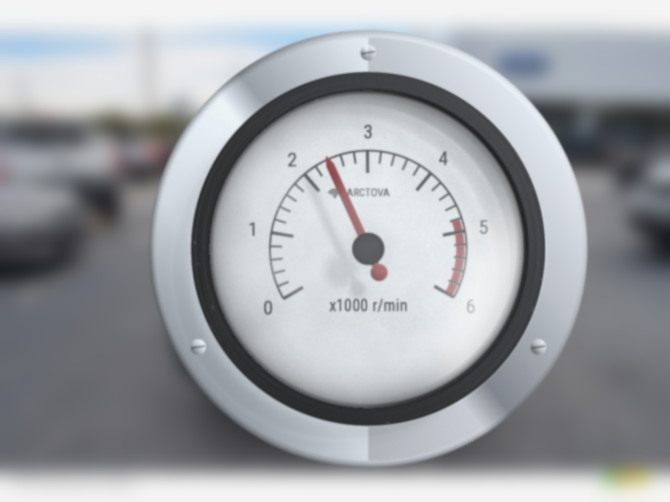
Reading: 2400; rpm
